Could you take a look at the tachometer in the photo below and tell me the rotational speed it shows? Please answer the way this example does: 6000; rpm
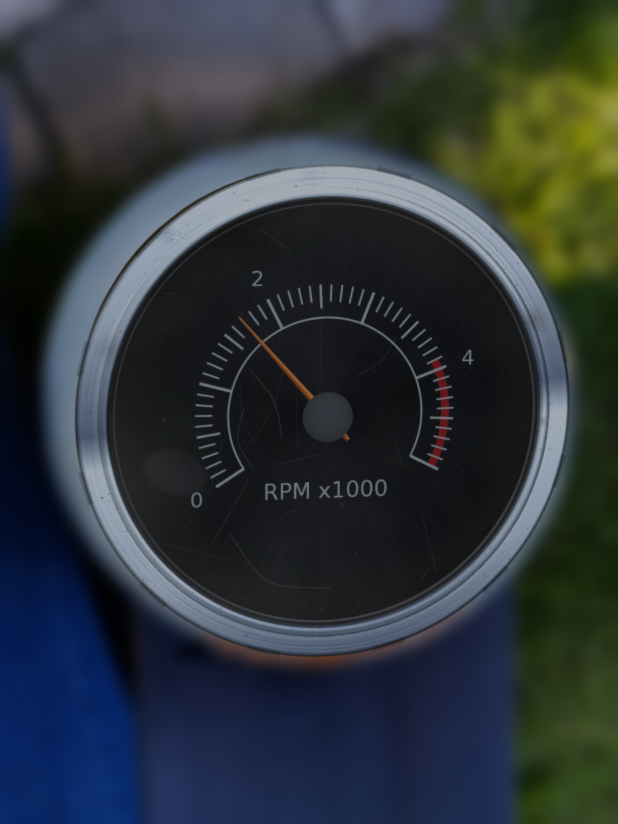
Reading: 1700; rpm
